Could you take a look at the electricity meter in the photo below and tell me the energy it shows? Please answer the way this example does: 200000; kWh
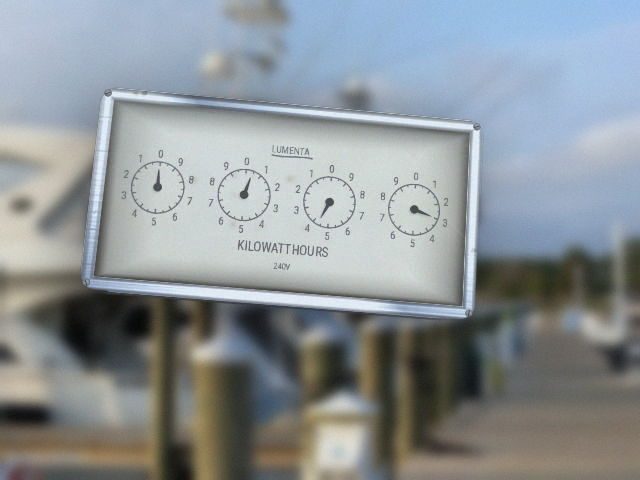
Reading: 43; kWh
